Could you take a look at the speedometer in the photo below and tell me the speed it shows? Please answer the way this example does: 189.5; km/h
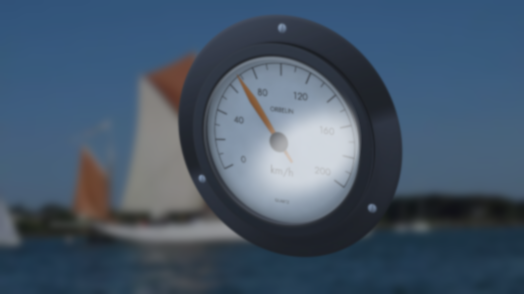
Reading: 70; km/h
